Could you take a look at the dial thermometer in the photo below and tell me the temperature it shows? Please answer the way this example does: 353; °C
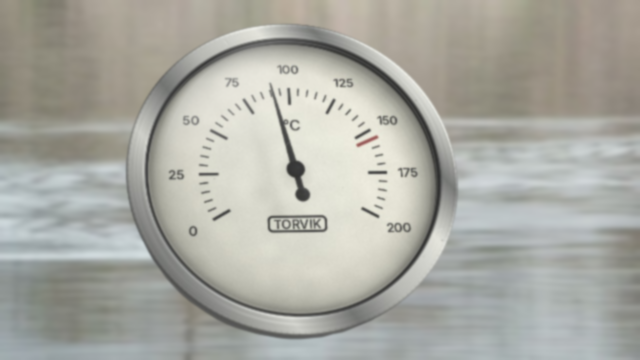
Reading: 90; °C
